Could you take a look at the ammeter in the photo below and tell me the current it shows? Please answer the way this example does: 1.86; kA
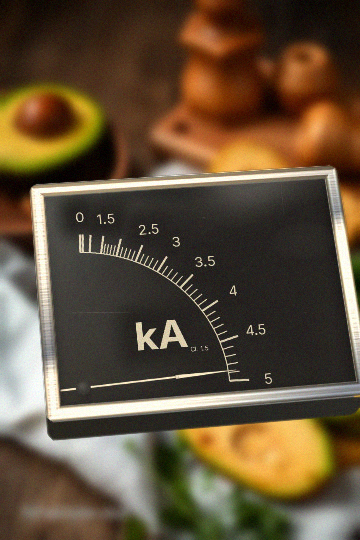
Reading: 4.9; kA
